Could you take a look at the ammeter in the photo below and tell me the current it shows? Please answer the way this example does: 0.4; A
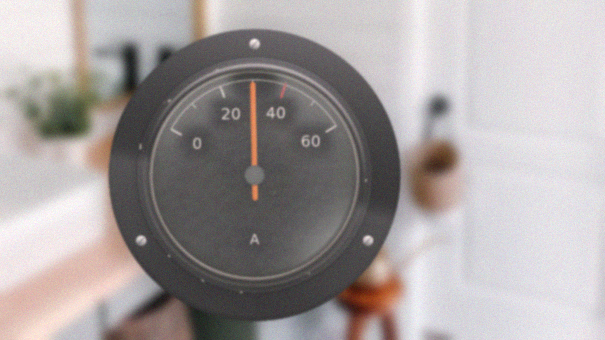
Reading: 30; A
